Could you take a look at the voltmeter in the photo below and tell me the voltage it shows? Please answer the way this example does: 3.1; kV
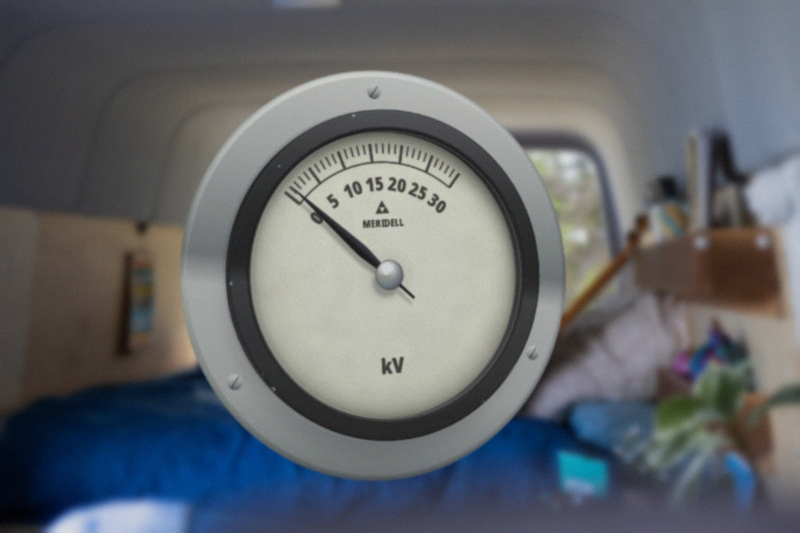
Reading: 1; kV
